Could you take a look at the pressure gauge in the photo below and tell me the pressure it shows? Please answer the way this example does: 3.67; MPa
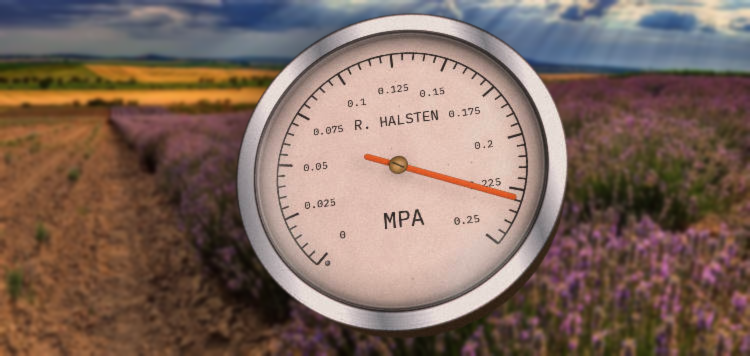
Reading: 0.23; MPa
